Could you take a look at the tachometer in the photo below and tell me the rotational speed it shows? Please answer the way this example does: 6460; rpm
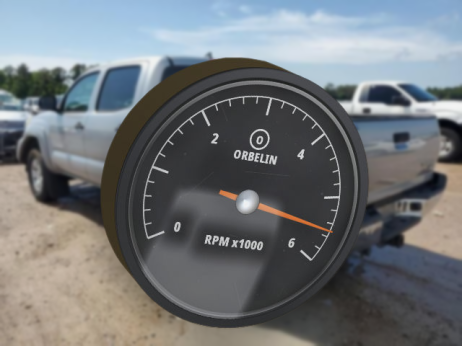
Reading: 5500; rpm
